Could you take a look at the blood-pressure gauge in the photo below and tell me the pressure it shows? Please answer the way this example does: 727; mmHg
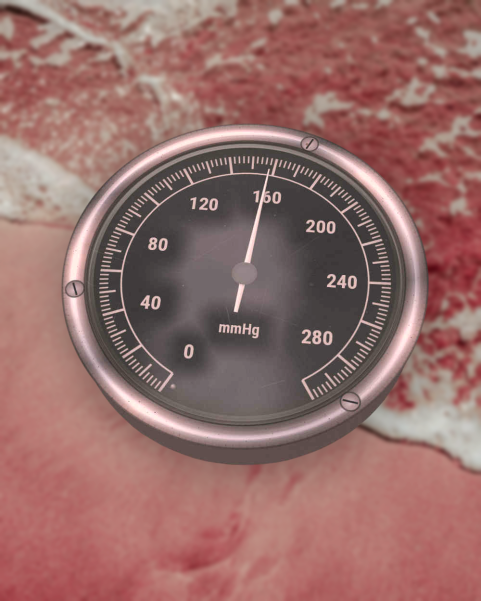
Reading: 158; mmHg
